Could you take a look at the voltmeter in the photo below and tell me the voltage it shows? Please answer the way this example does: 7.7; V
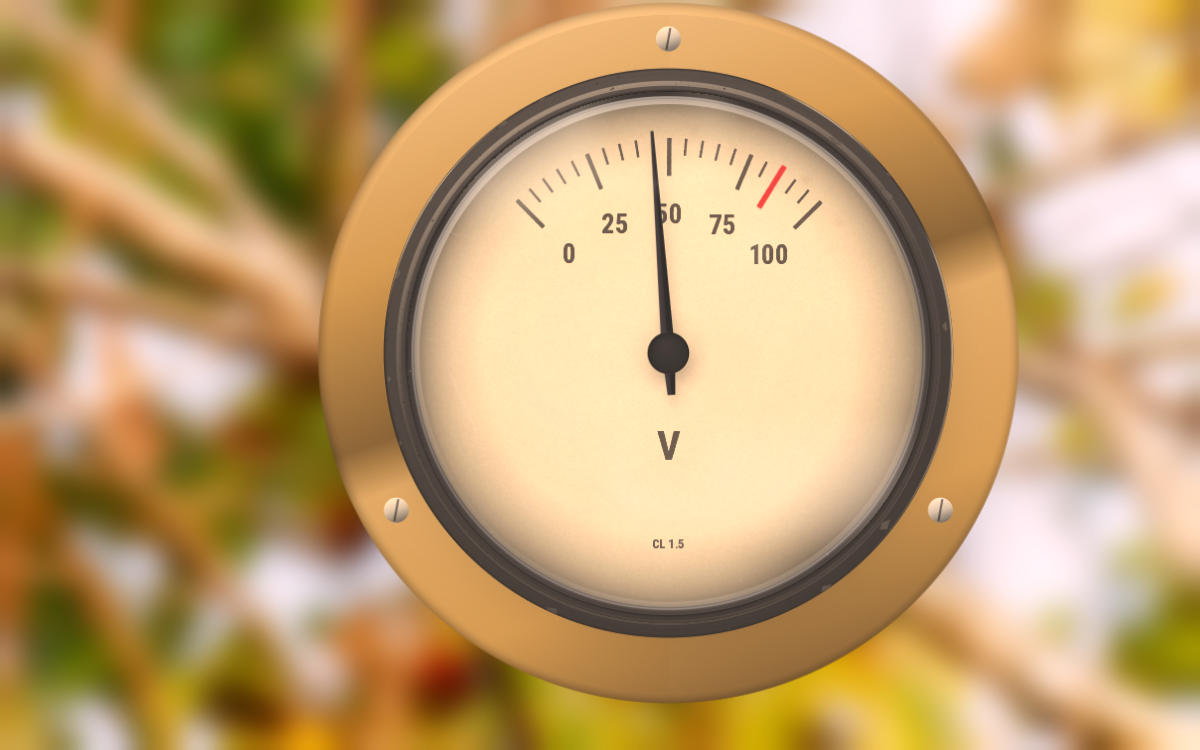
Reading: 45; V
